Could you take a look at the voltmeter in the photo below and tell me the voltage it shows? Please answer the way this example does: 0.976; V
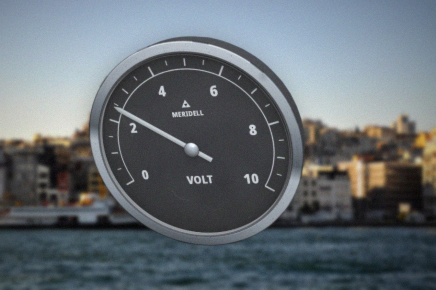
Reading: 2.5; V
